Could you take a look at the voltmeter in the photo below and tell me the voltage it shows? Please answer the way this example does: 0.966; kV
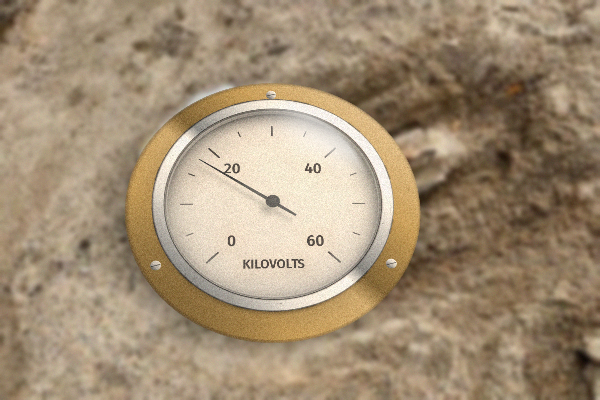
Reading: 17.5; kV
